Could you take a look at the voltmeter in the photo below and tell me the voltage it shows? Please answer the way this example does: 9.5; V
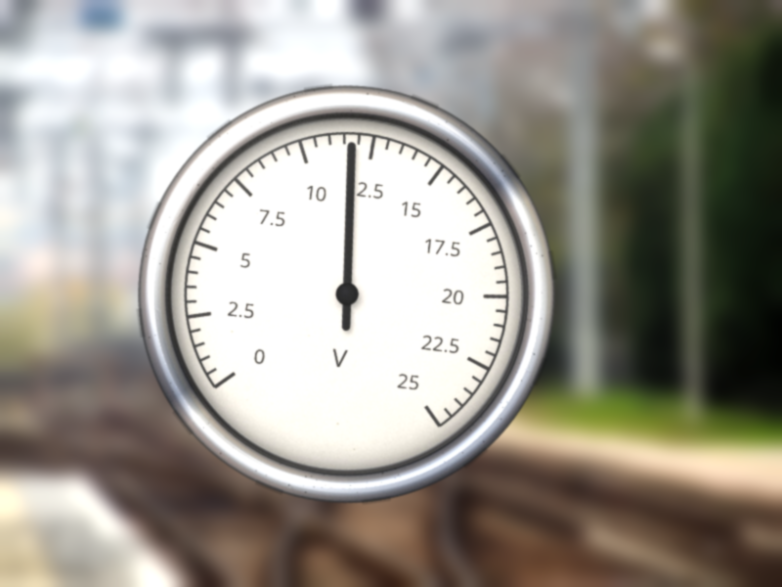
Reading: 11.75; V
